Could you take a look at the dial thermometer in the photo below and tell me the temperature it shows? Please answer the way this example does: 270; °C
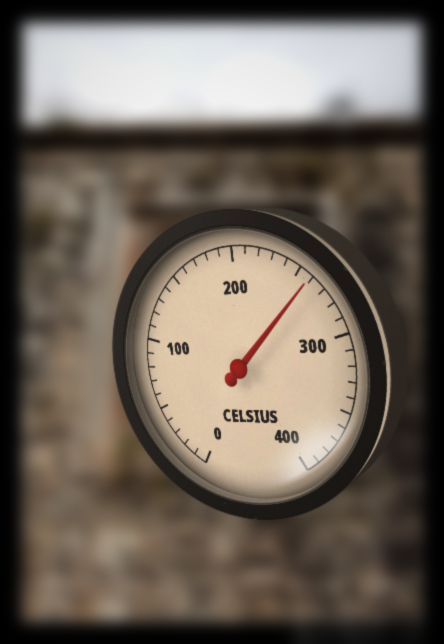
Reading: 260; °C
